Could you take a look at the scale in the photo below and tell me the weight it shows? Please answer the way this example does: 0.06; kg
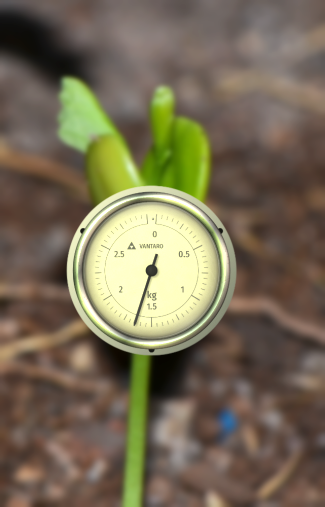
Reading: 1.65; kg
